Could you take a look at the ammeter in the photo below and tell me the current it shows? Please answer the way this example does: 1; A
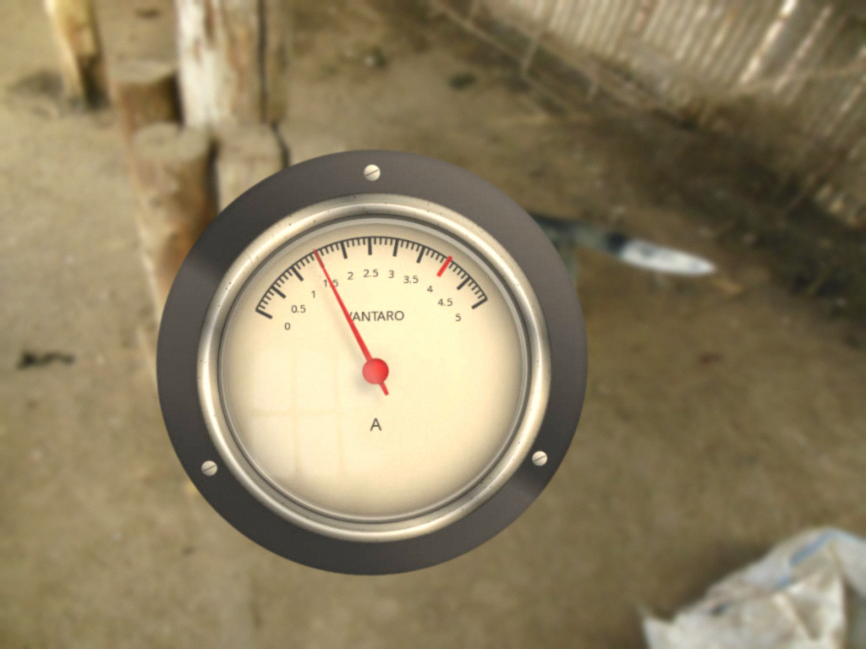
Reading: 1.5; A
